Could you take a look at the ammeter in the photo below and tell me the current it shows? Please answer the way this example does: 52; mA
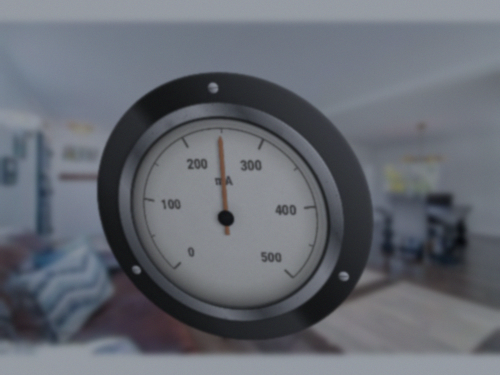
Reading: 250; mA
